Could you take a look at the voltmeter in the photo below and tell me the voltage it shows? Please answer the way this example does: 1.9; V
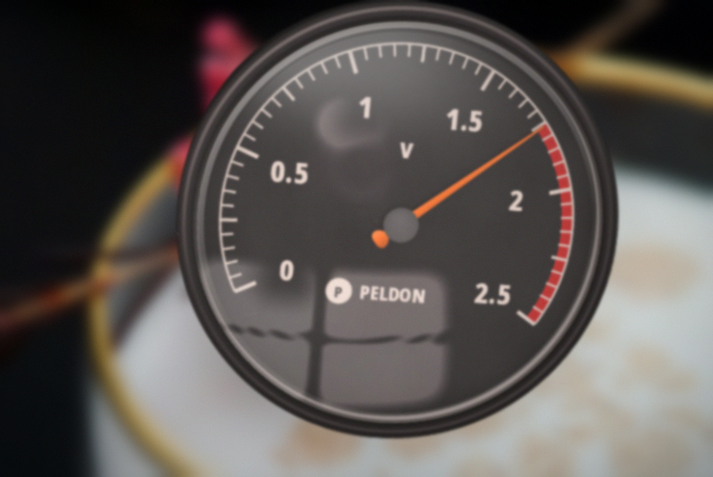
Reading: 1.75; V
